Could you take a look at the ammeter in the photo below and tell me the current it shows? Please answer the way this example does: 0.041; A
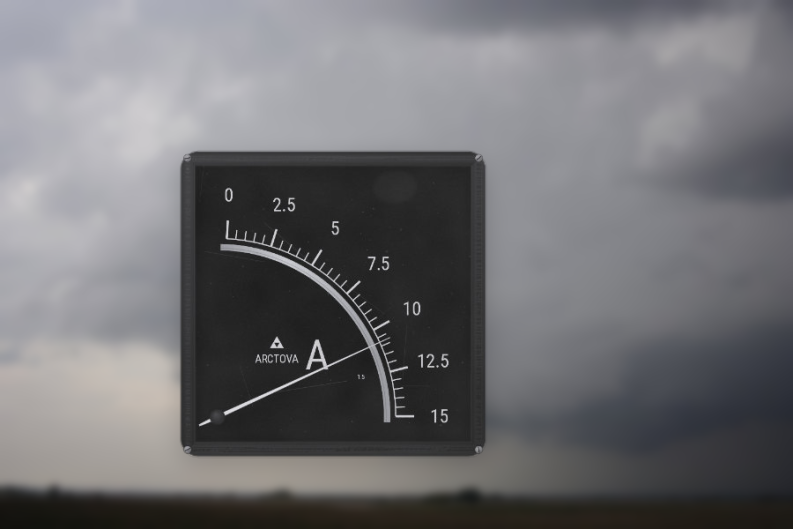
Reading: 10.75; A
